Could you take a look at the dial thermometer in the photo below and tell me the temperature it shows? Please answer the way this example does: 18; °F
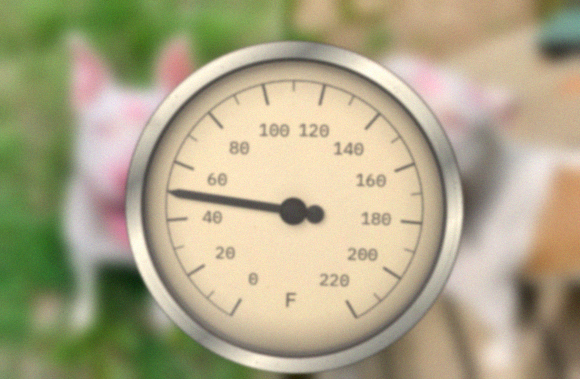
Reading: 50; °F
